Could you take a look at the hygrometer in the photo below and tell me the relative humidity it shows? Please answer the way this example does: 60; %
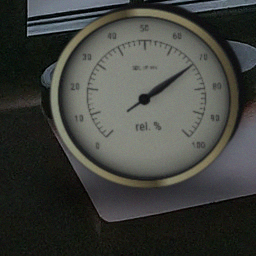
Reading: 70; %
